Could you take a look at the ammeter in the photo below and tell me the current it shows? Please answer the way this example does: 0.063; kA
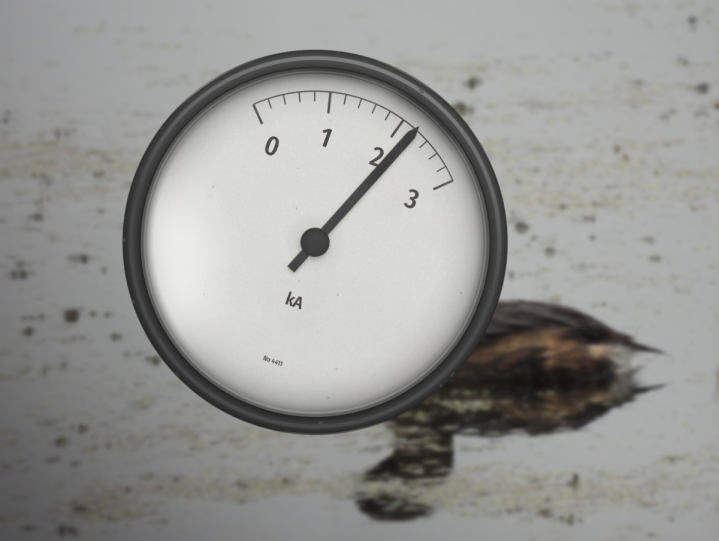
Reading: 2.2; kA
